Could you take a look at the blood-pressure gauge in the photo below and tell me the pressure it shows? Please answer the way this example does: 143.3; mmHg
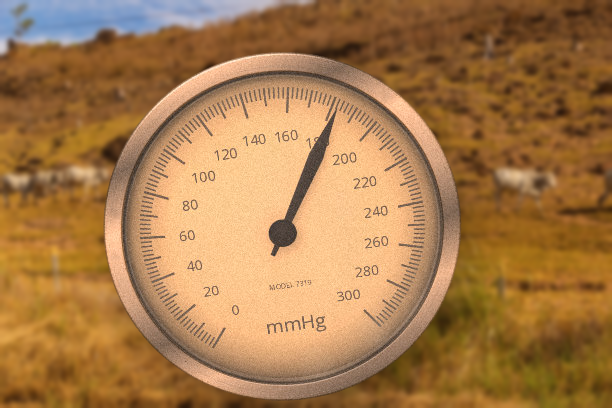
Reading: 182; mmHg
